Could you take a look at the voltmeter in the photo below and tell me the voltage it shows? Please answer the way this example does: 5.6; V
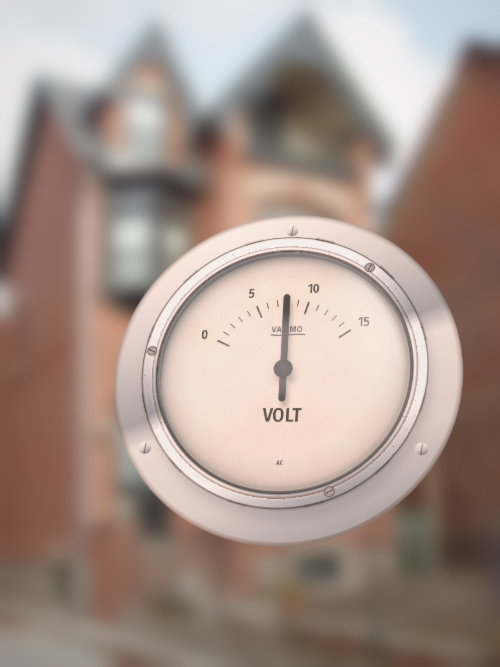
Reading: 8; V
